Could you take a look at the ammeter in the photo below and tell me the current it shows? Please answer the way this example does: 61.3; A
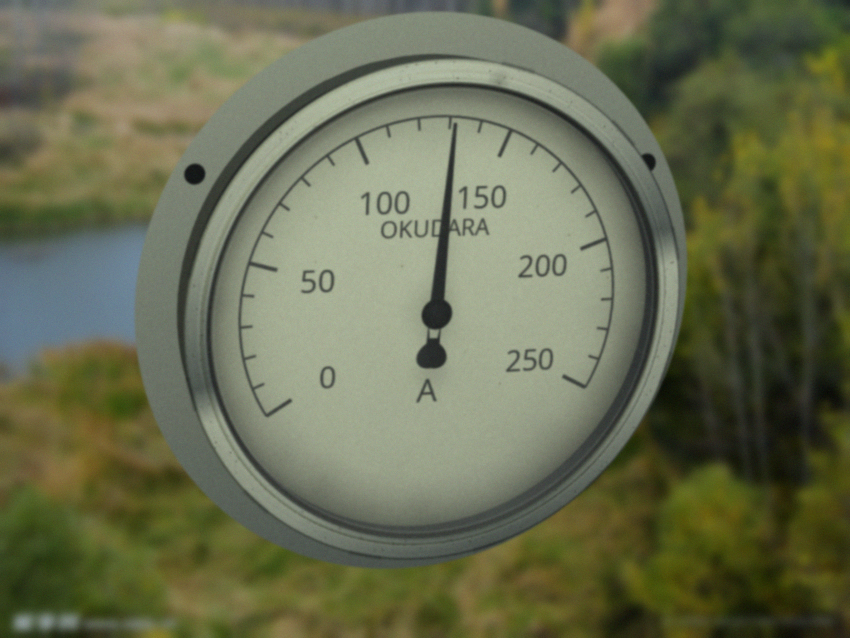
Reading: 130; A
